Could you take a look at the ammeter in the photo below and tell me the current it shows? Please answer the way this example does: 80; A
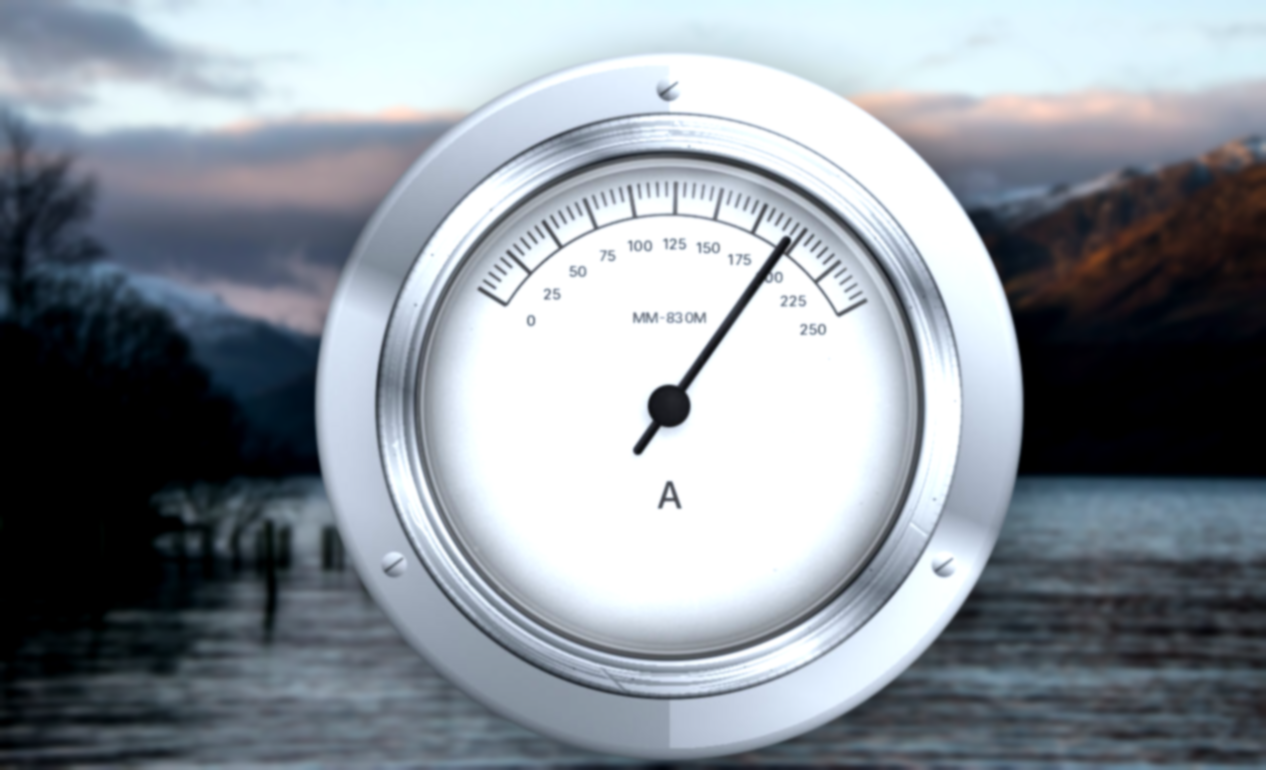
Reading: 195; A
